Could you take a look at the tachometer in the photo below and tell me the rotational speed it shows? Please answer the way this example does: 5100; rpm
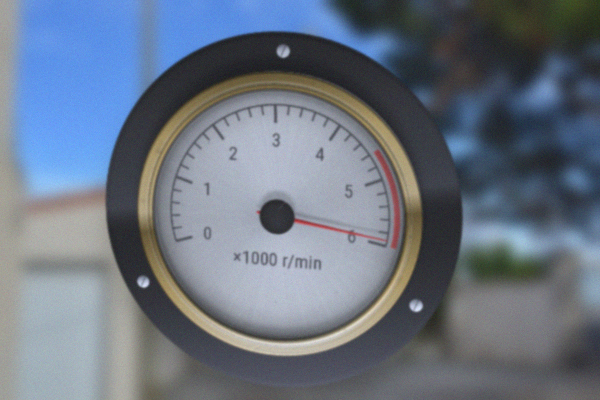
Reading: 5900; rpm
